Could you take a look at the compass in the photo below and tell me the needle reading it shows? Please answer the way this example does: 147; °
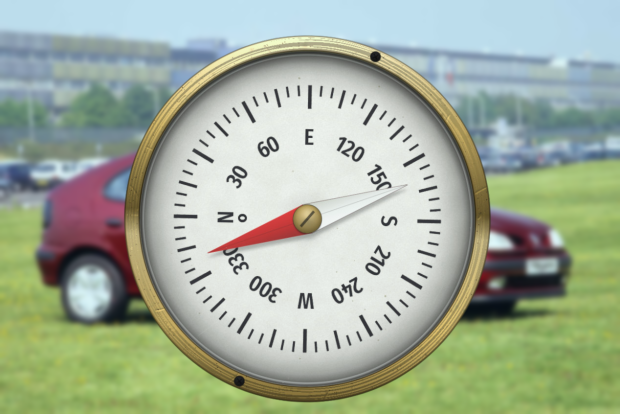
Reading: 340; °
